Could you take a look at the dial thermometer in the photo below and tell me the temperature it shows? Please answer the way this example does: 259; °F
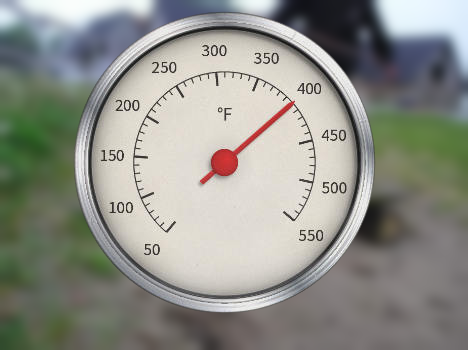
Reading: 400; °F
